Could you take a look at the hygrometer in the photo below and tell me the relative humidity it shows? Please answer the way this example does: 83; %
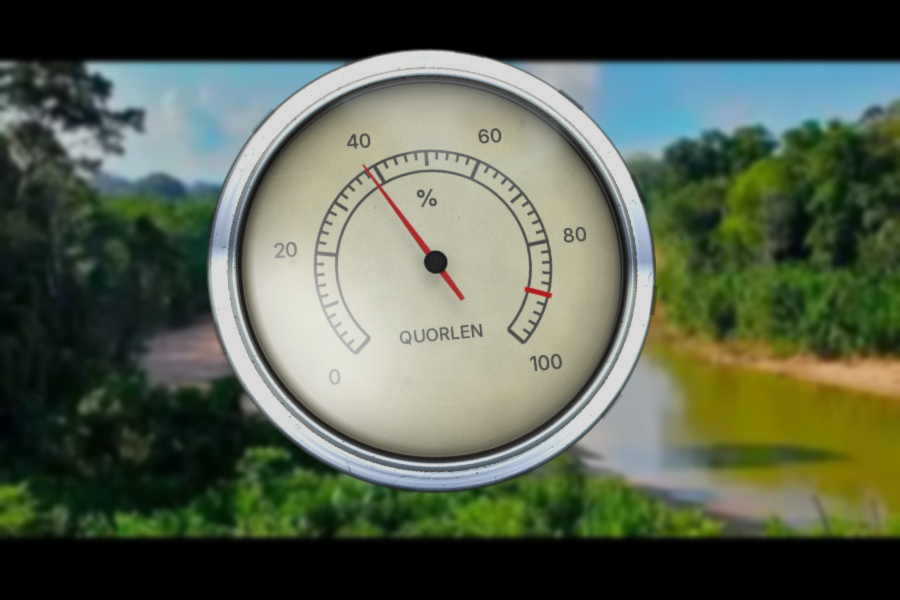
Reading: 38; %
